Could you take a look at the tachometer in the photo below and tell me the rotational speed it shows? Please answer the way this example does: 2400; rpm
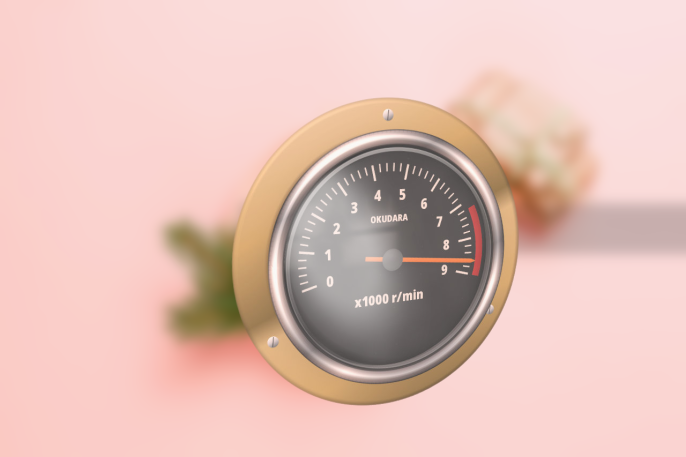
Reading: 8600; rpm
